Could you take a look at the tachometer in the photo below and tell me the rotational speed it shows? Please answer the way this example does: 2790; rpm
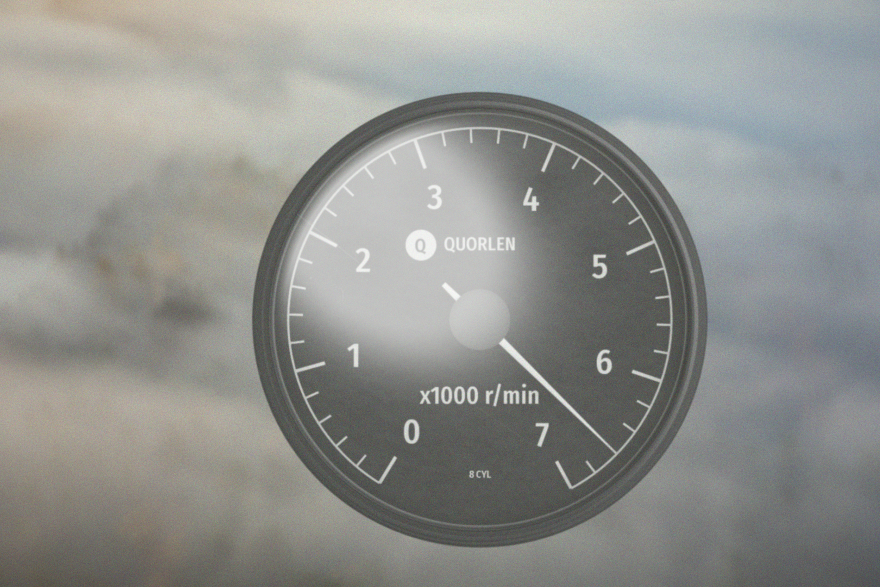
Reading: 6600; rpm
